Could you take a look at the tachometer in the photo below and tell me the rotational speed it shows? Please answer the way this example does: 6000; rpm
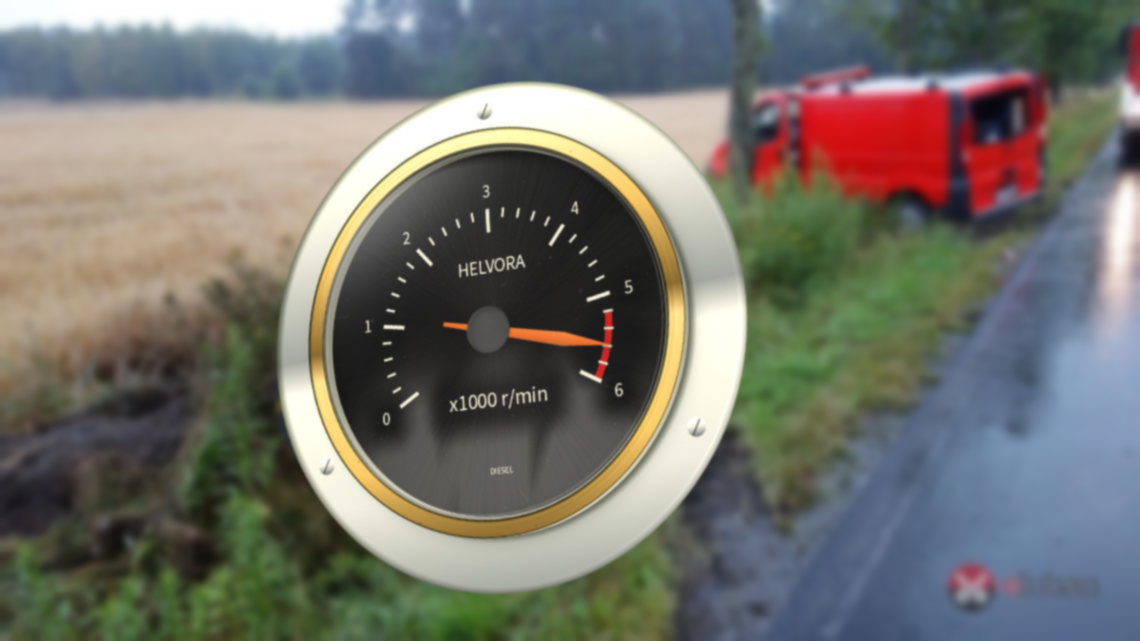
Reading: 5600; rpm
